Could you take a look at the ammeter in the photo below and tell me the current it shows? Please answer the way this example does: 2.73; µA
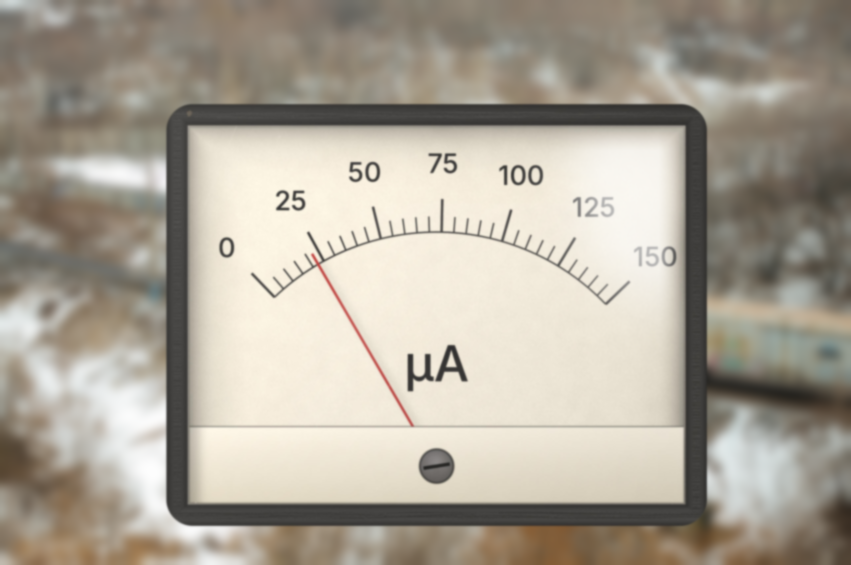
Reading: 22.5; µA
